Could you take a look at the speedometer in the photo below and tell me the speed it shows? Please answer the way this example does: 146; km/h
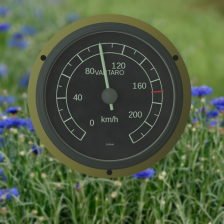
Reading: 100; km/h
